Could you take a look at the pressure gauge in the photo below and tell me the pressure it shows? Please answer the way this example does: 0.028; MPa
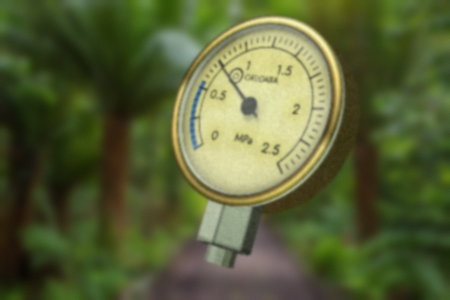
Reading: 0.75; MPa
